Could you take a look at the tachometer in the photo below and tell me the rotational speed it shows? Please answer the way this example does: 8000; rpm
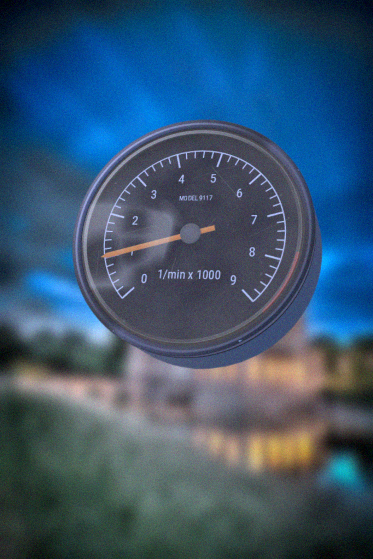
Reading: 1000; rpm
